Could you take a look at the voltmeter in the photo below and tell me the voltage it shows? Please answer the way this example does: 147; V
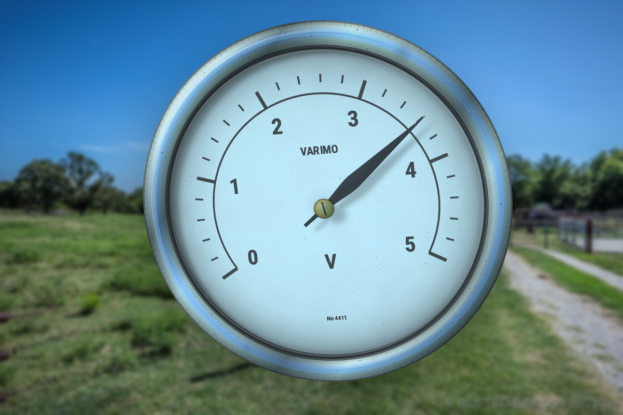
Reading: 3.6; V
